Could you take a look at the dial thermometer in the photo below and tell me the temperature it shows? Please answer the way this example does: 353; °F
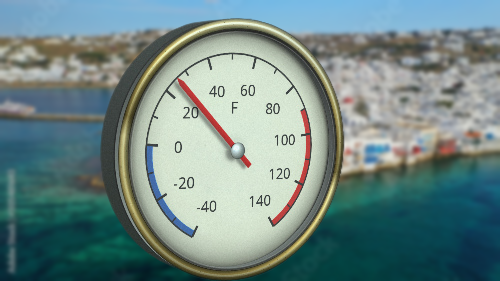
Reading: 25; °F
